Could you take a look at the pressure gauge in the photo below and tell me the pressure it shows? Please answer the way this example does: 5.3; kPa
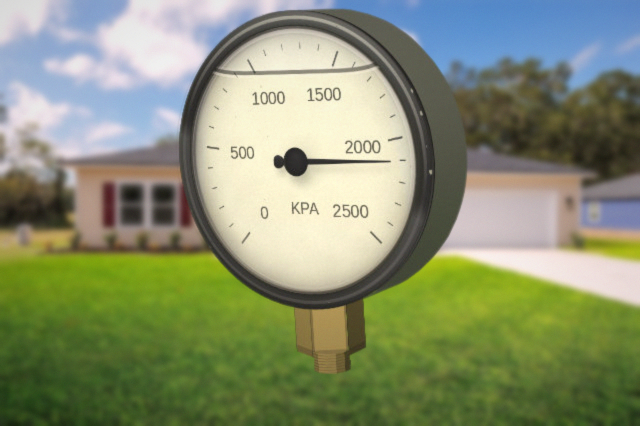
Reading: 2100; kPa
